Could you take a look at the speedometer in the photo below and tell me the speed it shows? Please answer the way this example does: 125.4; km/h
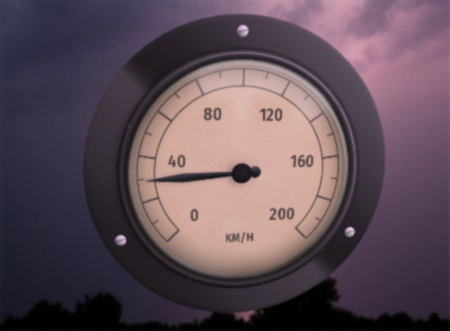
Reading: 30; km/h
